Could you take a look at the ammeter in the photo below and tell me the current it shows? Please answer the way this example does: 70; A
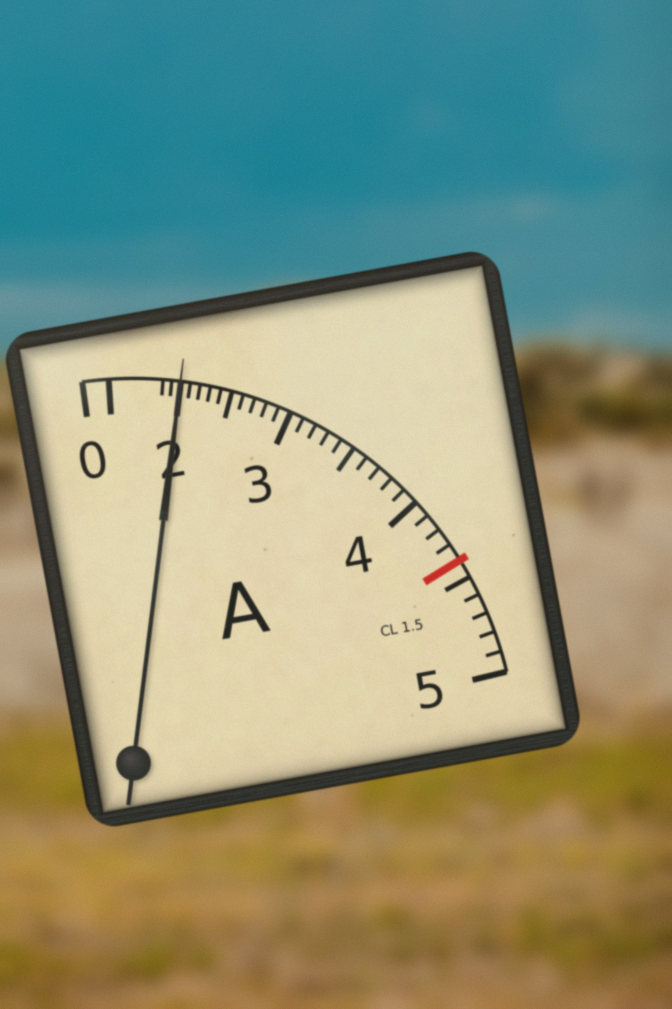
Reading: 2; A
